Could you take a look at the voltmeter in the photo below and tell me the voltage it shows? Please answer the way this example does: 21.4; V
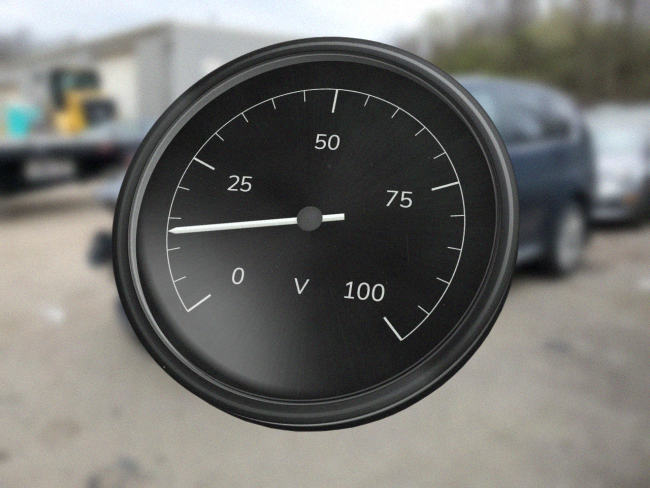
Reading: 12.5; V
